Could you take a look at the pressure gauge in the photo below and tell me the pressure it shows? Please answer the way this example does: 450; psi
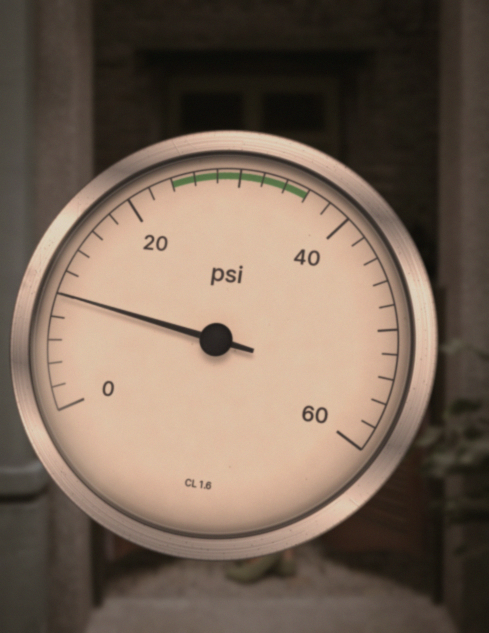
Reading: 10; psi
